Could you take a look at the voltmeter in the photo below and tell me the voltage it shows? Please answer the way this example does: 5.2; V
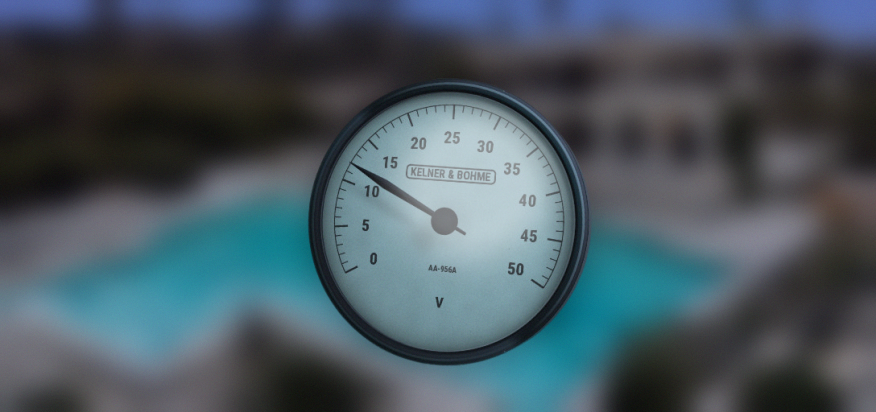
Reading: 12; V
